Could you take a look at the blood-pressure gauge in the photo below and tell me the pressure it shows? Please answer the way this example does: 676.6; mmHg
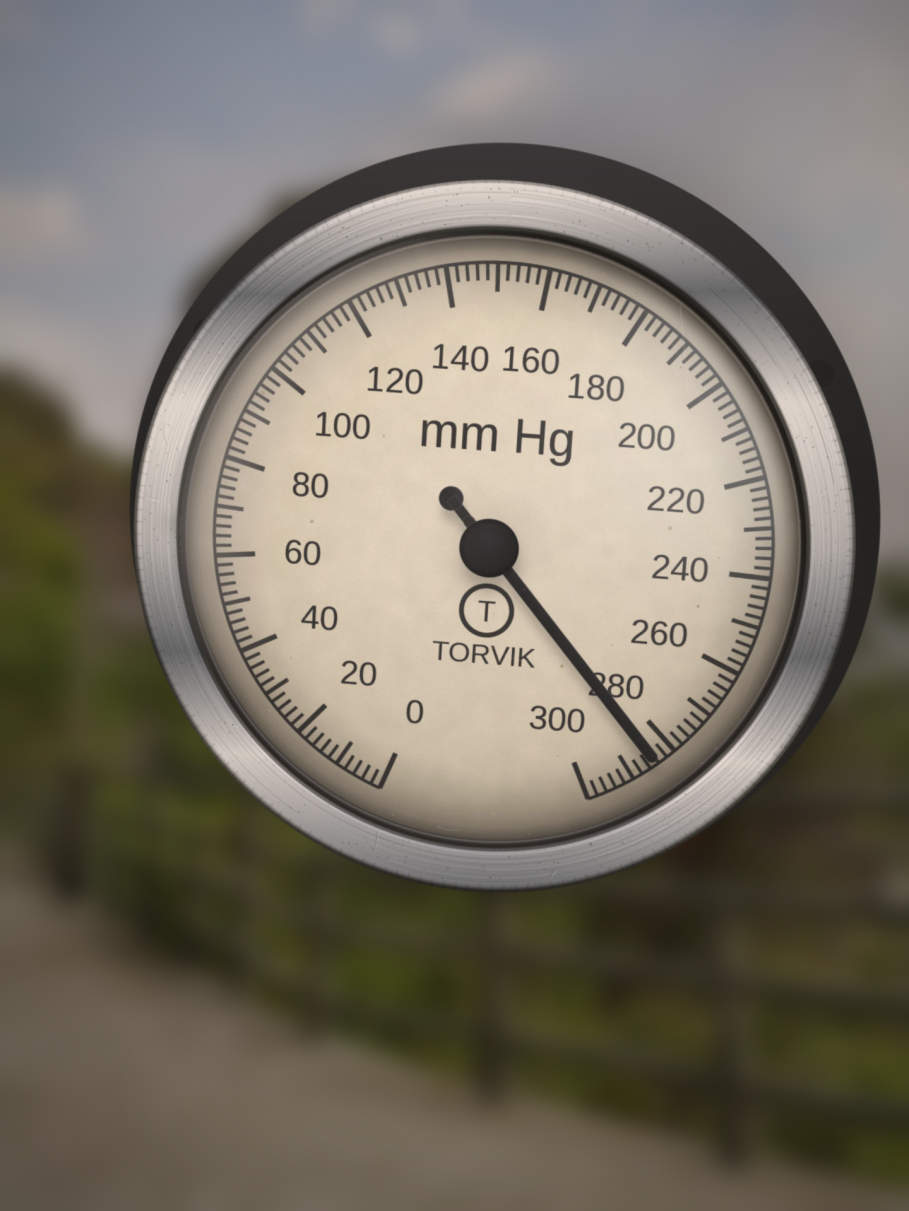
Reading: 284; mmHg
